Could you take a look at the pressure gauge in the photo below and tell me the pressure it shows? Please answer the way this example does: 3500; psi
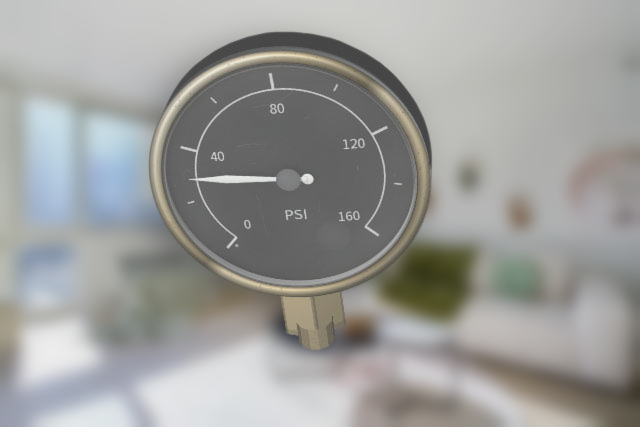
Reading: 30; psi
